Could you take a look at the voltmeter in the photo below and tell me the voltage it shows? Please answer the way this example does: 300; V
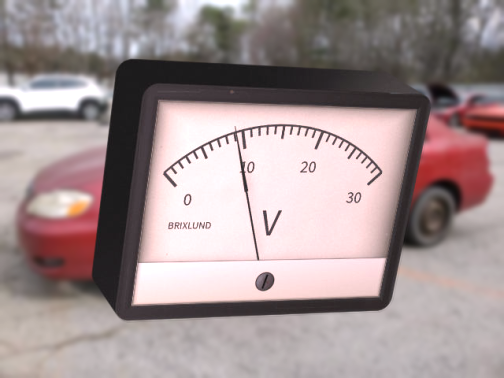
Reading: 9; V
